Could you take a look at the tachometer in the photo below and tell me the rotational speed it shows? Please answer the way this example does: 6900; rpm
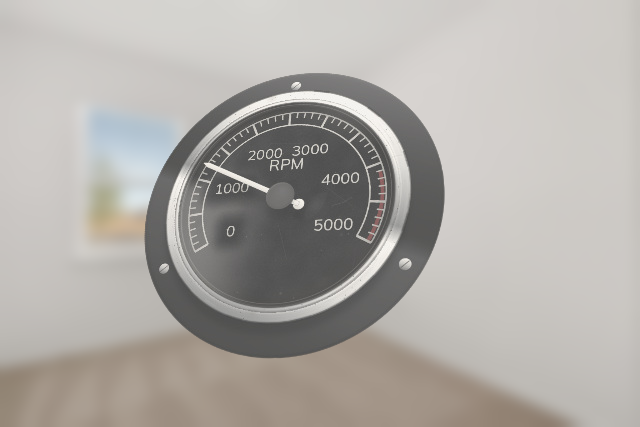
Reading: 1200; rpm
